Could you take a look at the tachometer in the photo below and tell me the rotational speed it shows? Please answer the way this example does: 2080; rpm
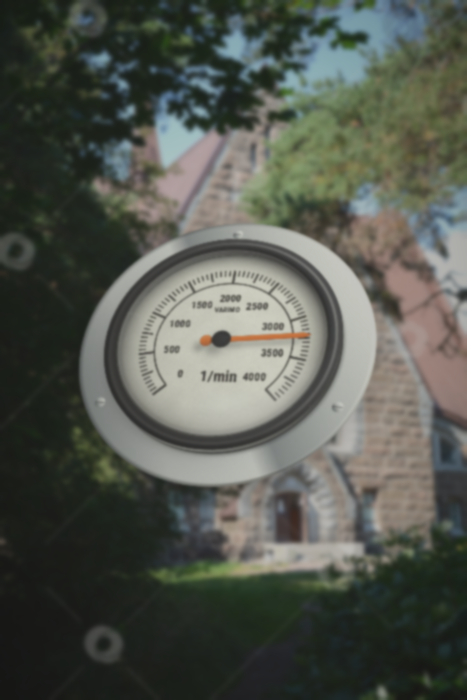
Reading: 3250; rpm
